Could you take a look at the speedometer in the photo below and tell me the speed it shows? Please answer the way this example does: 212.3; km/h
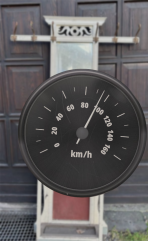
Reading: 95; km/h
